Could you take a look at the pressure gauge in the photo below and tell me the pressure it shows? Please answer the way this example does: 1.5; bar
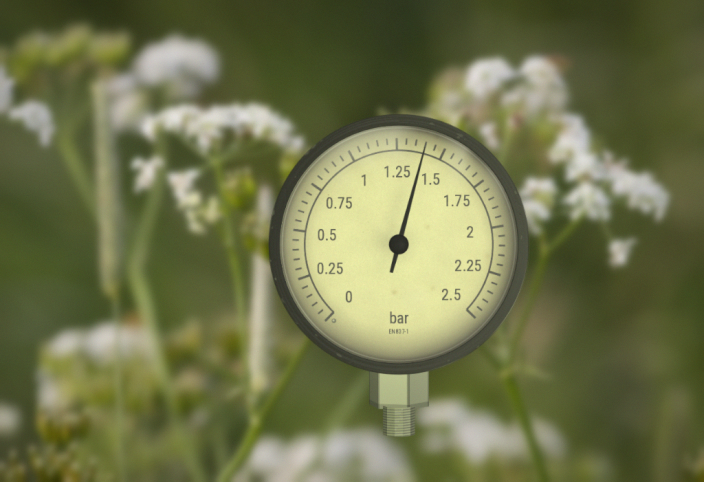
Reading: 1.4; bar
